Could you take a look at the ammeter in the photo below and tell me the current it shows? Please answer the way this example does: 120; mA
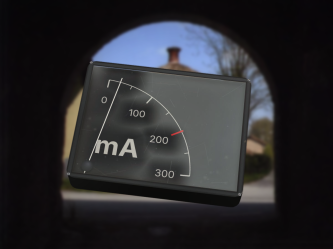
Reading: 25; mA
